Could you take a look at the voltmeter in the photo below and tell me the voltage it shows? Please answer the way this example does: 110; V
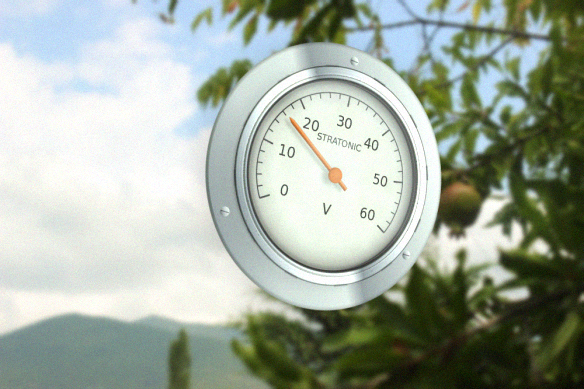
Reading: 16; V
